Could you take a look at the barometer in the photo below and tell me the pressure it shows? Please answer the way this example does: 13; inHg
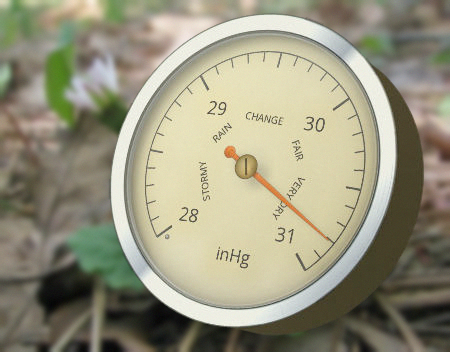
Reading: 30.8; inHg
